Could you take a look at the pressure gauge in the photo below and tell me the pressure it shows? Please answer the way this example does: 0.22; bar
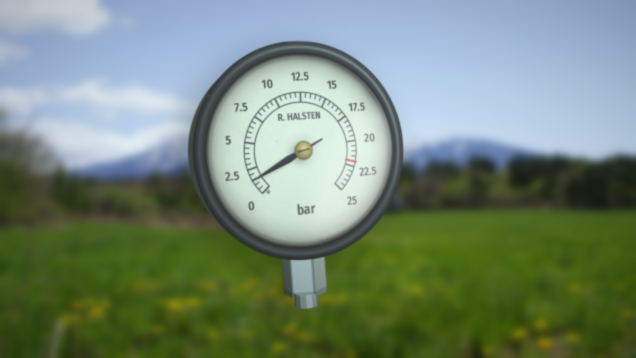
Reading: 1.5; bar
